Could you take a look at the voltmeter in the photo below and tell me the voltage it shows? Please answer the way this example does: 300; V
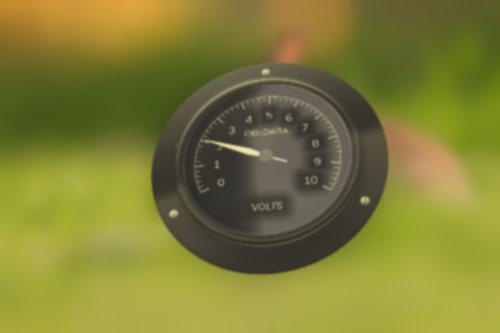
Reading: 2; V
